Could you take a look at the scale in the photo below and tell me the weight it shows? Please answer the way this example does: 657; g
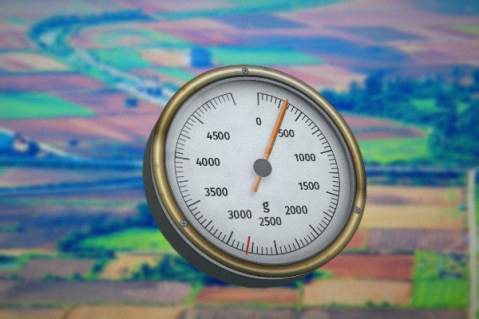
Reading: 300; g
